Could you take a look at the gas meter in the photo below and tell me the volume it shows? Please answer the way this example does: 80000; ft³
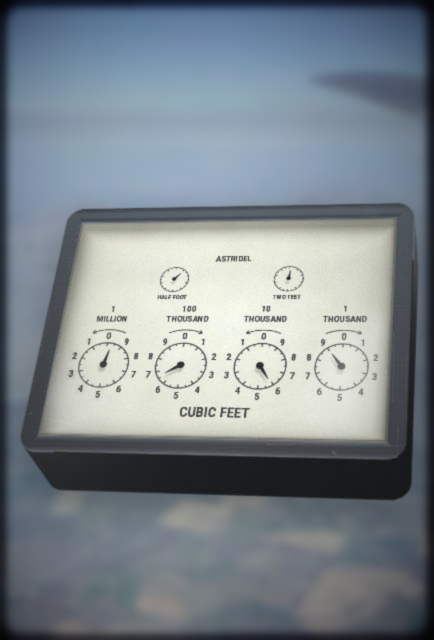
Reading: 965900; ft³
